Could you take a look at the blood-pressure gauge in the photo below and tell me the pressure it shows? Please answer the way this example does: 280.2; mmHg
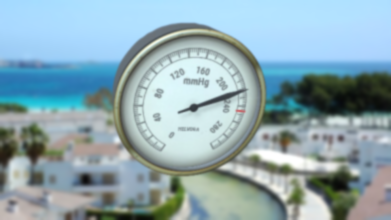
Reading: 220; mmHg
